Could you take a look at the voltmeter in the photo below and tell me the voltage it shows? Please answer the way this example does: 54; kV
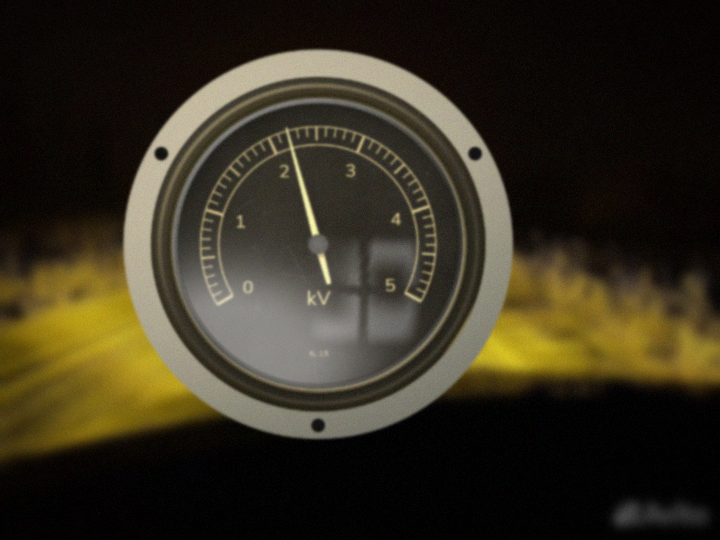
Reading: 2.2; kV
